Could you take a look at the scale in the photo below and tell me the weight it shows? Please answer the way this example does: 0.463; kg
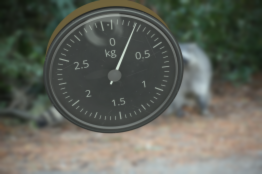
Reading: 0.2; kg
